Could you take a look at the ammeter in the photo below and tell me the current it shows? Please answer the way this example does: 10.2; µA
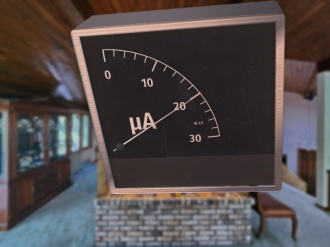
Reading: 20; µA
